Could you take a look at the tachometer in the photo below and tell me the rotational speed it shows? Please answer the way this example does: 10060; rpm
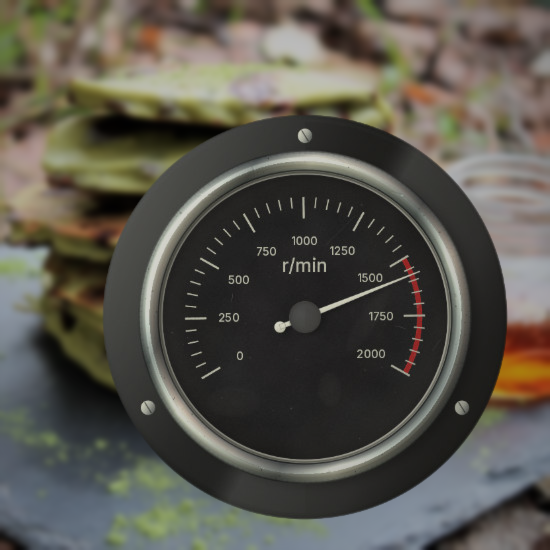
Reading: 1575; rpm
